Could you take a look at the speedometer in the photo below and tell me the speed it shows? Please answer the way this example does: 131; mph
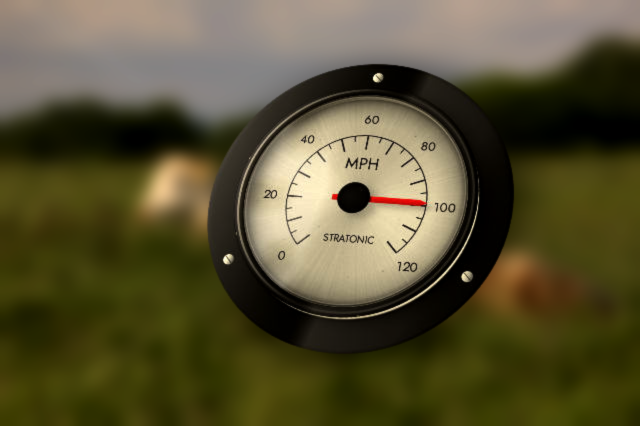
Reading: 100; mph
